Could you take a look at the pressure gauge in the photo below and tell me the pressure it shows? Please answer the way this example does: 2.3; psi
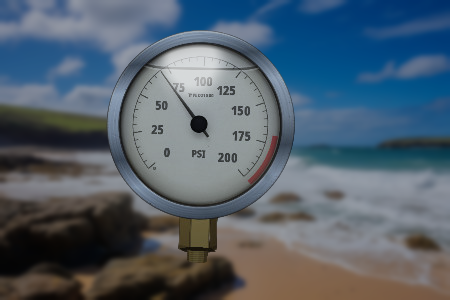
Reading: 70; psi
